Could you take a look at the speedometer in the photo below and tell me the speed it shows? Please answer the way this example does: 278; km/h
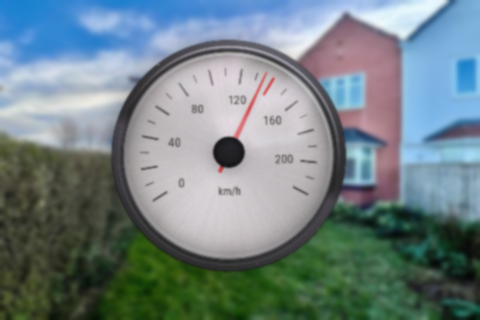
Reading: 135; km/h
